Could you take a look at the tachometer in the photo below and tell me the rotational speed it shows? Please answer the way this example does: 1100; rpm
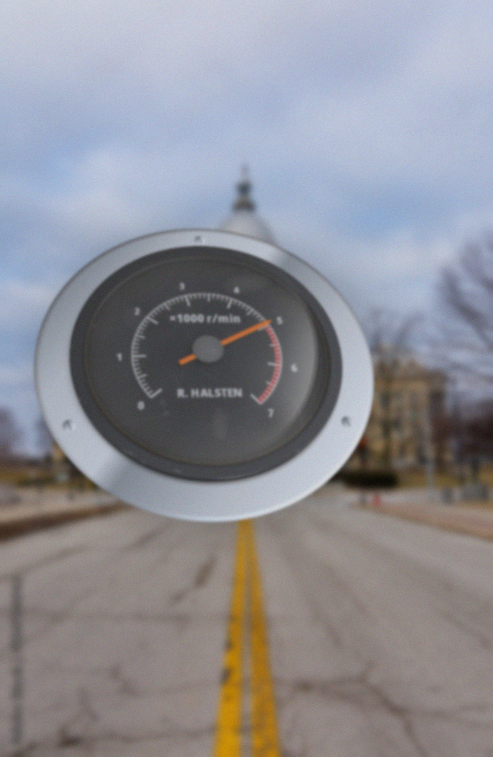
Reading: 5000; rpm
